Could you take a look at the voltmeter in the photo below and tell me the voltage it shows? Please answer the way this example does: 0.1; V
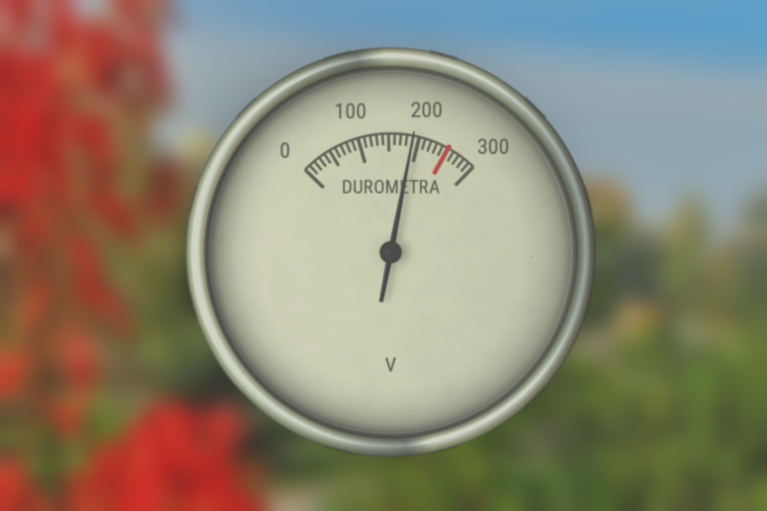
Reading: 190; V
